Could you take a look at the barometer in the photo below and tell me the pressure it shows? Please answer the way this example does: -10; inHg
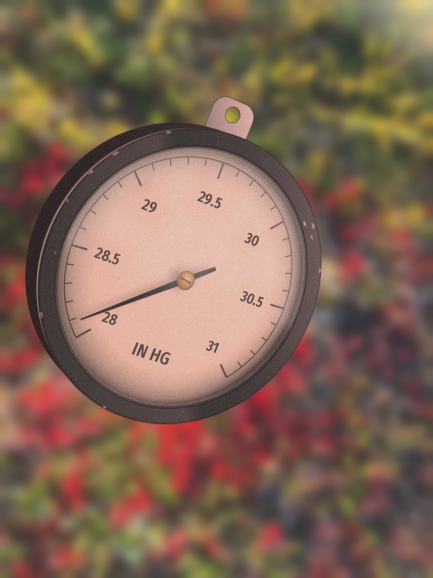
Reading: 28.1; inHg
